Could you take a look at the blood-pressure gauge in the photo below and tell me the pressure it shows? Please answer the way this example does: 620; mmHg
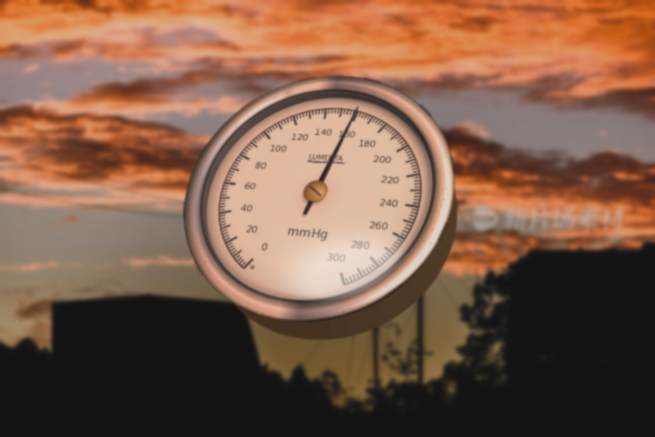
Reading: 160; mmHg
